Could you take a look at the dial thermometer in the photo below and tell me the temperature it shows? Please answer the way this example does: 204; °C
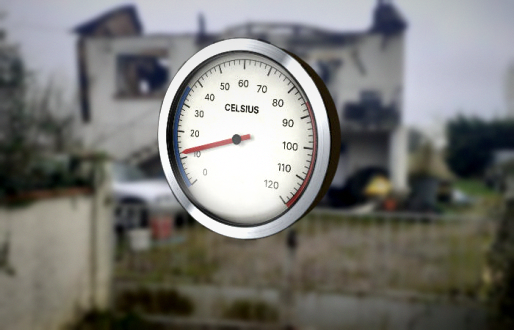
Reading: 12; °C
